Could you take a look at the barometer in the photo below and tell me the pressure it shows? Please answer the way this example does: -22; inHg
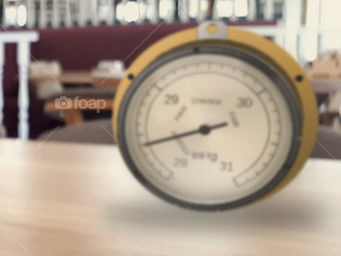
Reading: 28.4; inHg
